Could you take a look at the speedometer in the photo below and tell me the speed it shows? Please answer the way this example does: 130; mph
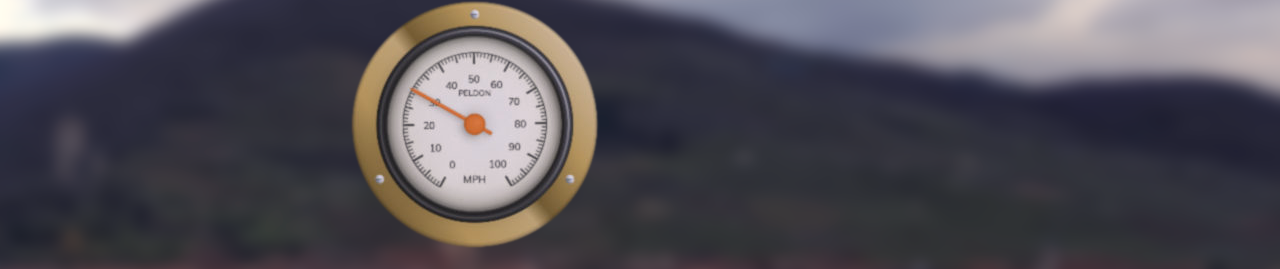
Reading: 30; mph
